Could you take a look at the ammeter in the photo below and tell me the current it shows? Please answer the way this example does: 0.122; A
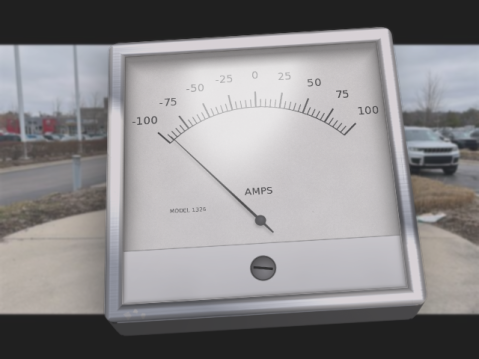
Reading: -95; A
